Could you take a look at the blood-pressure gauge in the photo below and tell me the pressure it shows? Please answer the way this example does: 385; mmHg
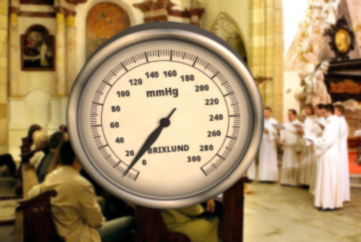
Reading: 10; mmHg
